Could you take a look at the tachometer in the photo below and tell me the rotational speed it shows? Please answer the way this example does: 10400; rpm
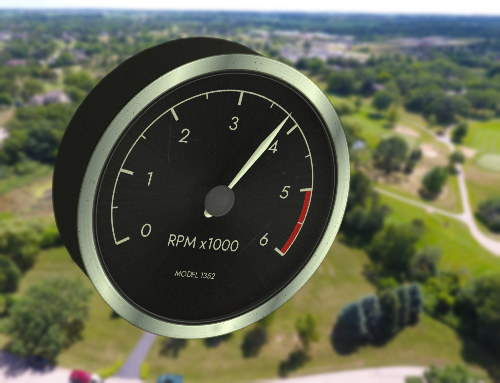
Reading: 3750; rpm
